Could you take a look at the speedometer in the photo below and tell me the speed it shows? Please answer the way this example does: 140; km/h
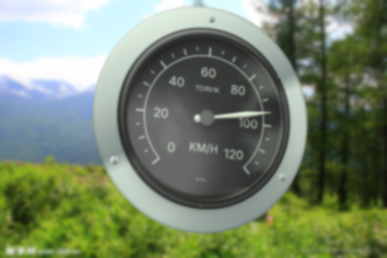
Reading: 95; km/h
